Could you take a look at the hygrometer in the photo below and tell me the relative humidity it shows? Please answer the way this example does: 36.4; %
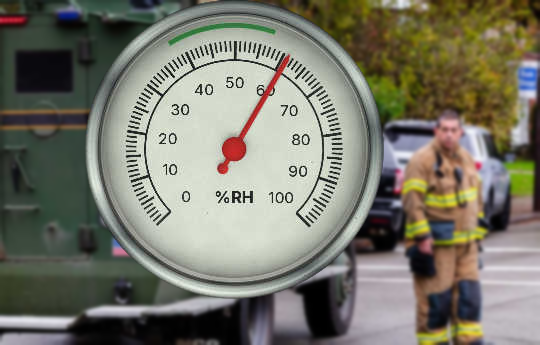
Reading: 61; %
